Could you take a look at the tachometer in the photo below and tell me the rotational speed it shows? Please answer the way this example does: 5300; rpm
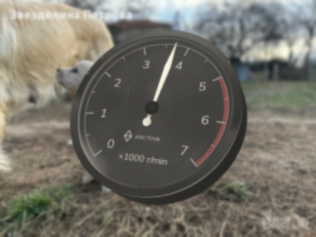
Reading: 3750; rpm
